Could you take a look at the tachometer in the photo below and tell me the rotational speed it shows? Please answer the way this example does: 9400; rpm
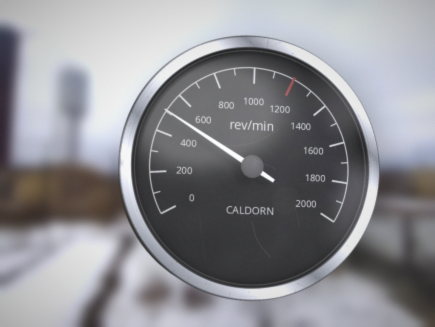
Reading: 500; rpm
